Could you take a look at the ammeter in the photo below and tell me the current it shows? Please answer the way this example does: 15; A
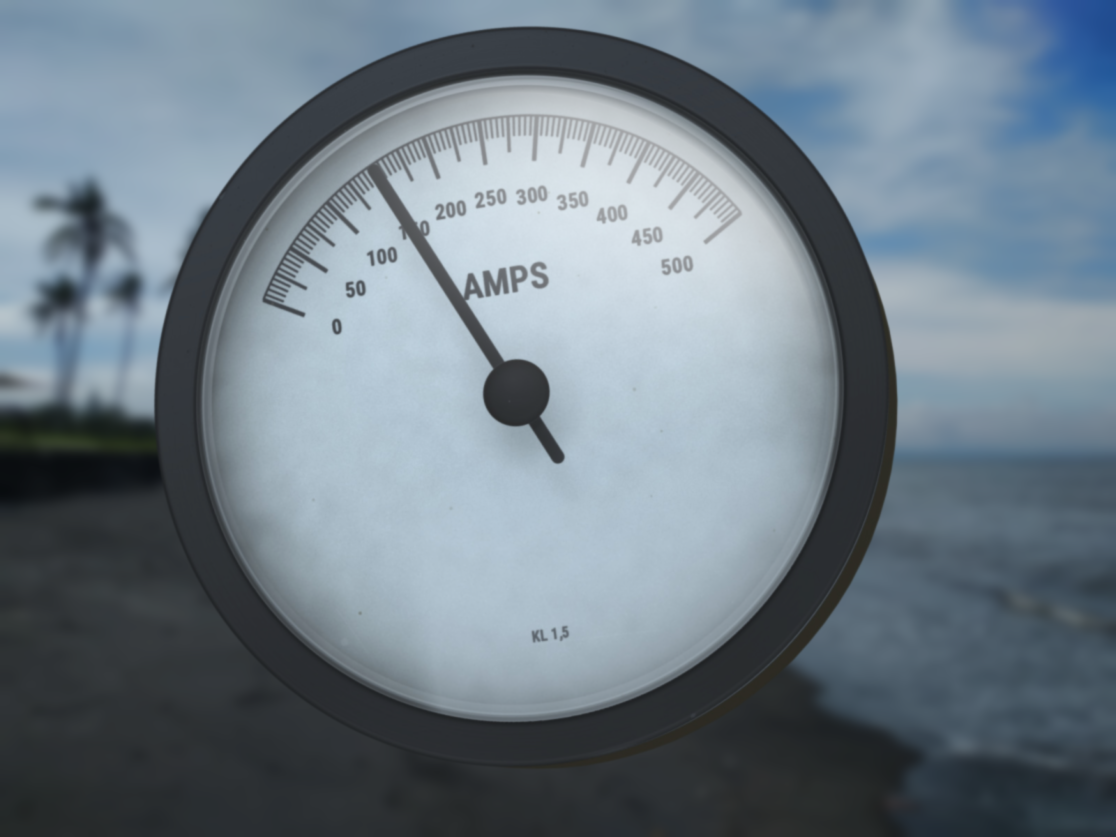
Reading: 150; A
